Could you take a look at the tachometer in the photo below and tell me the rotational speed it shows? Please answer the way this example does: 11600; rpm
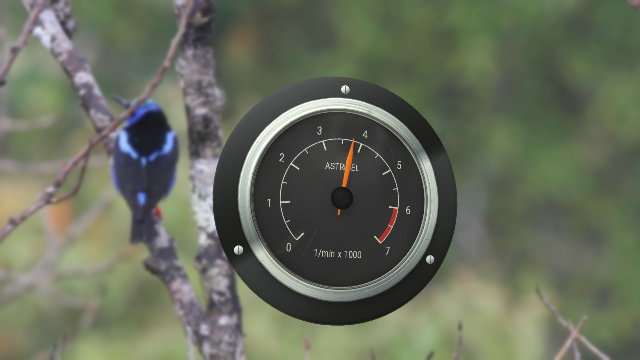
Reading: 3750; rpm
